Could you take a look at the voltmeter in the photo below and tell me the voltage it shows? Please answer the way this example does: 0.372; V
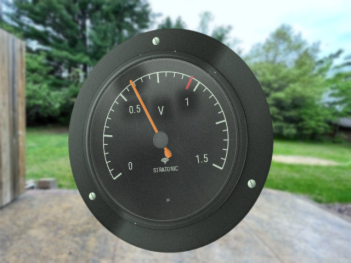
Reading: 0.6; V
